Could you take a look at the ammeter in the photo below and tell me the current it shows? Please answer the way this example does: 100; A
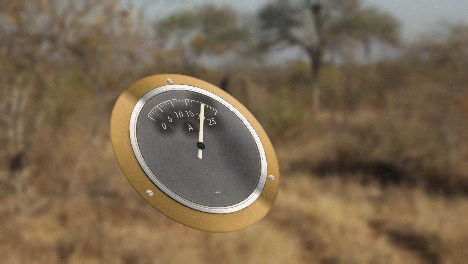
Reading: 20; A
